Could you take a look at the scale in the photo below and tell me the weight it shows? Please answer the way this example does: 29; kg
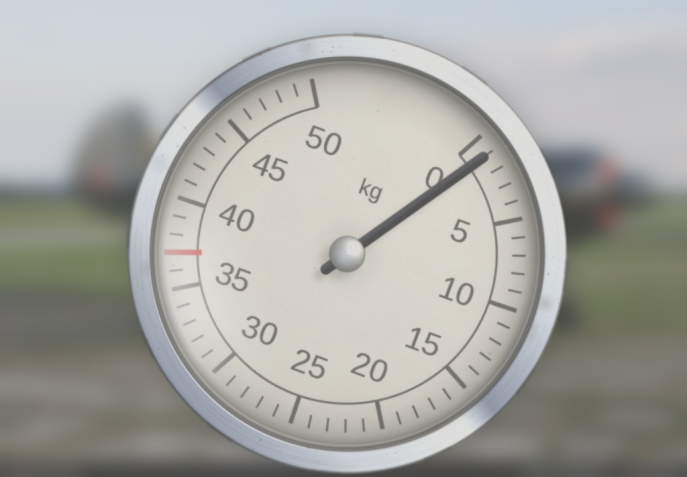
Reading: 1; kg
